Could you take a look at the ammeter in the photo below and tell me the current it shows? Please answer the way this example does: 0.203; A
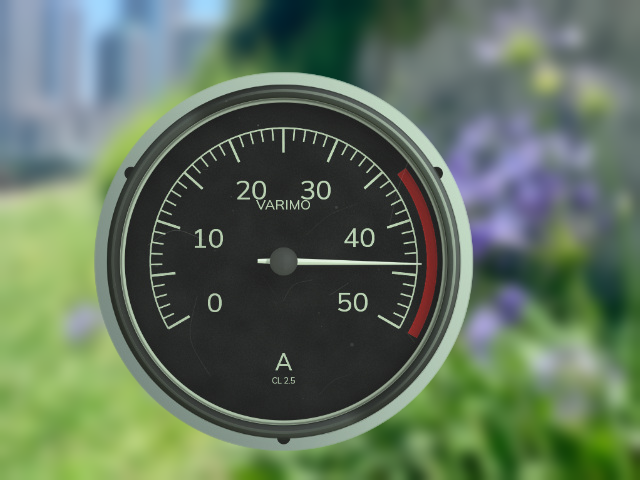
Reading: 44; A
